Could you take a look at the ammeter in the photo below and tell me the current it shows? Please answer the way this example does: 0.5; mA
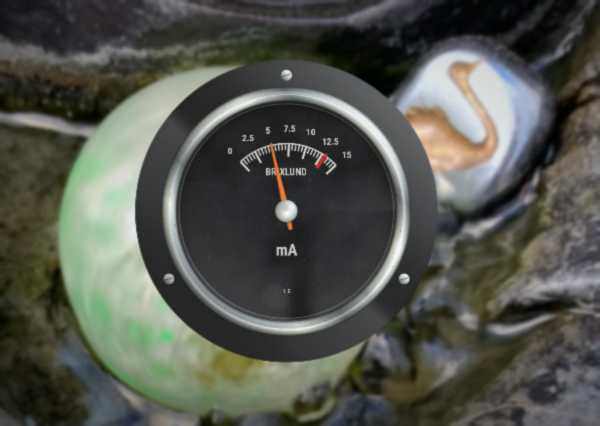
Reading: 5; mA
